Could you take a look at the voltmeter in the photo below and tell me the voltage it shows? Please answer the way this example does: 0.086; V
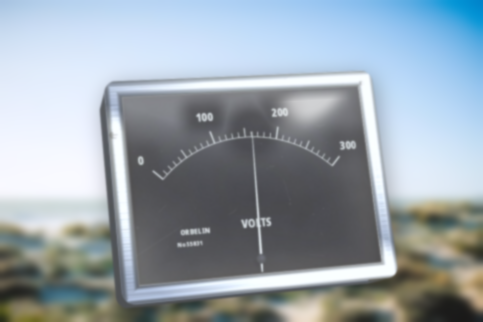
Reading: 160; V
